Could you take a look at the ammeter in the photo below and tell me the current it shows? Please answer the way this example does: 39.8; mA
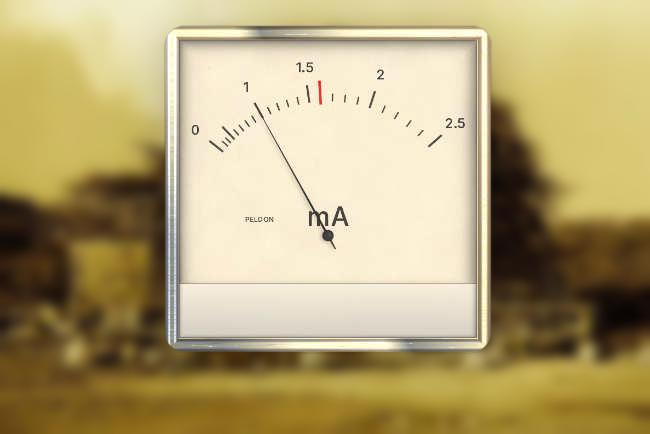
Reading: 1; mA
